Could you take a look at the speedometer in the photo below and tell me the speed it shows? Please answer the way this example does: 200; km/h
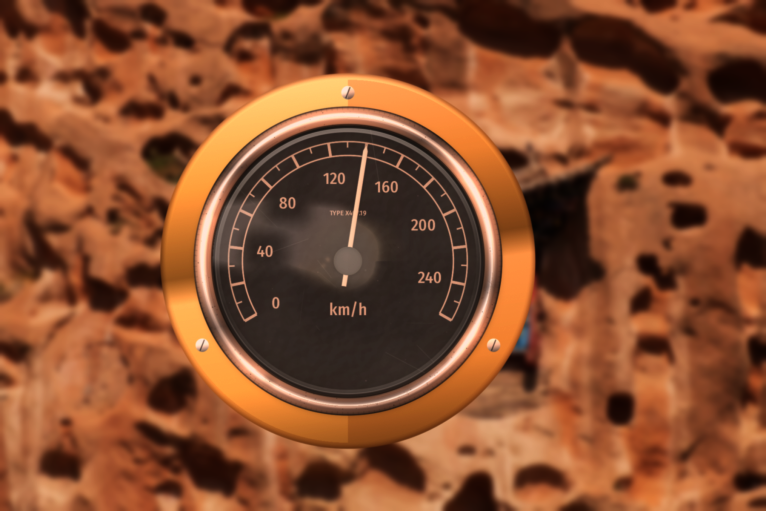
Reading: 140; km/h
